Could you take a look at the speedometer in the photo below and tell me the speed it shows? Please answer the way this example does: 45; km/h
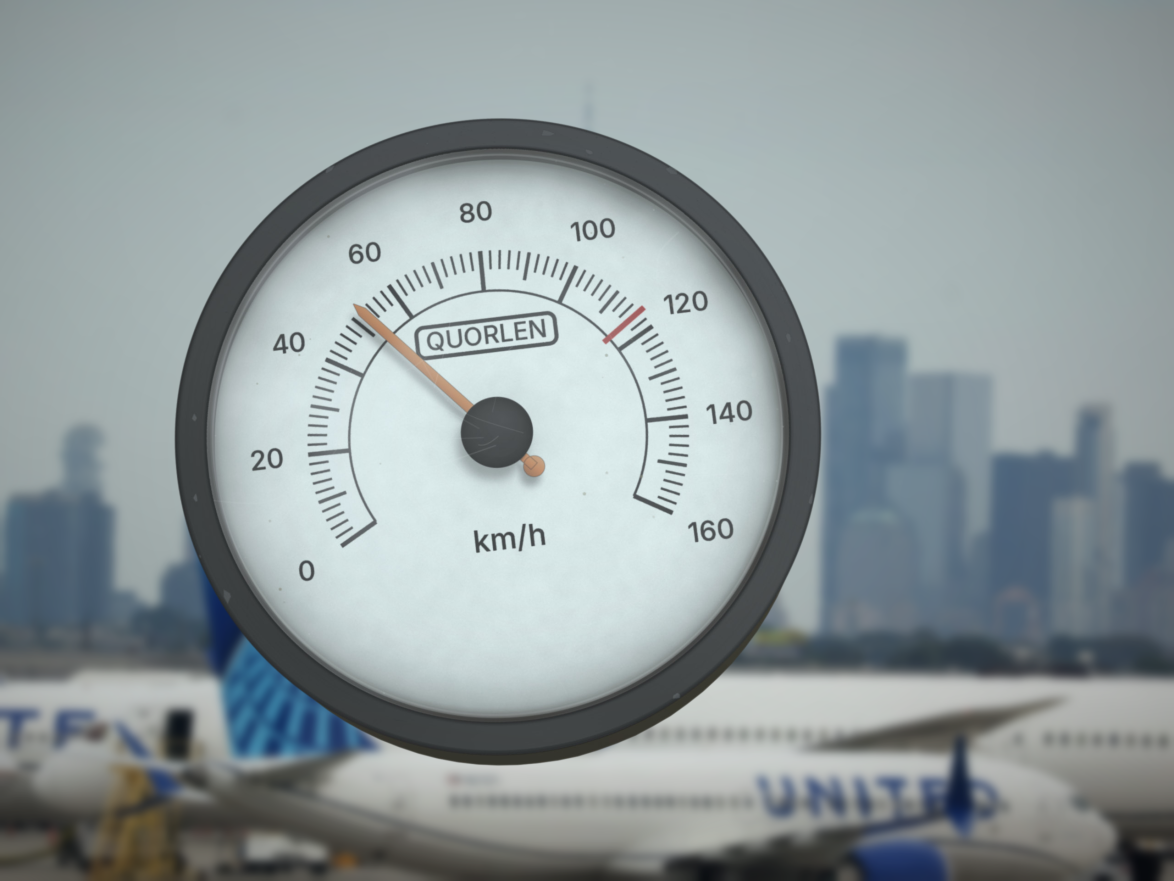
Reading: 52; km/h
